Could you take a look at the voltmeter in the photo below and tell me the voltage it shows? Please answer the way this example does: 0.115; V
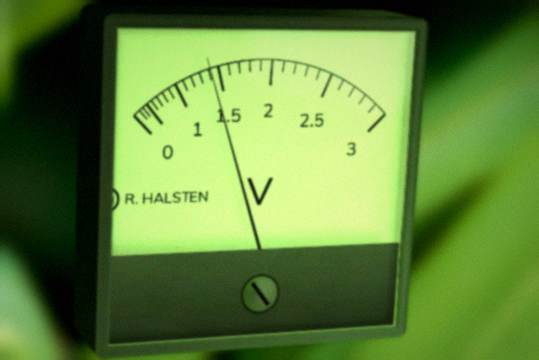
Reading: 1.4; V
